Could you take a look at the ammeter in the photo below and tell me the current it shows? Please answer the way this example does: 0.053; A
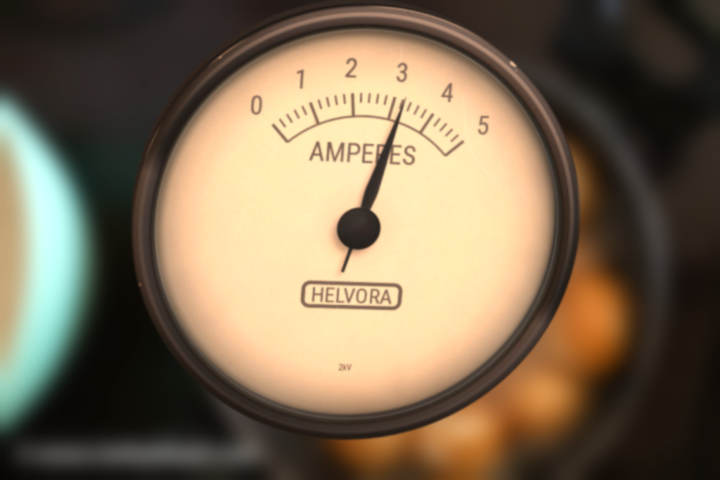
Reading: 3.2; A
